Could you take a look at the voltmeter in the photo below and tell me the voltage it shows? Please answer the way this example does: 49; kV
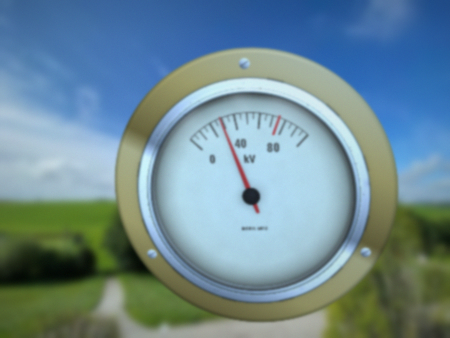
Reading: 30; kV
